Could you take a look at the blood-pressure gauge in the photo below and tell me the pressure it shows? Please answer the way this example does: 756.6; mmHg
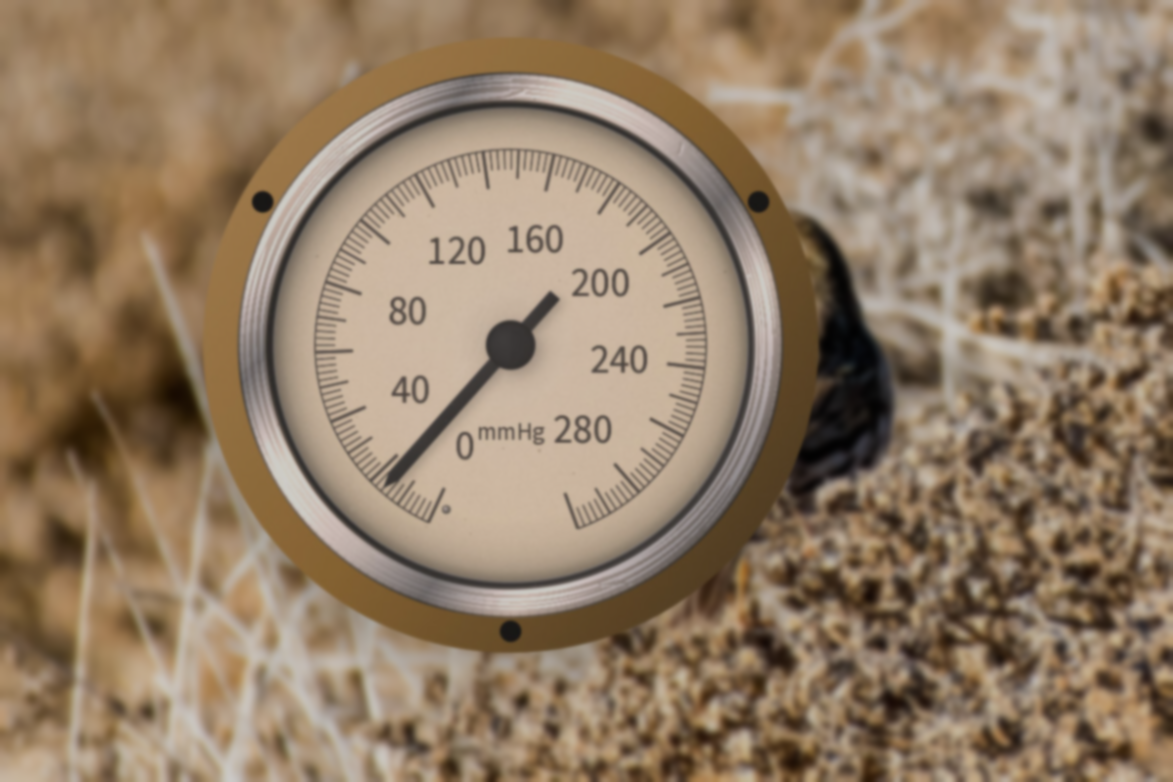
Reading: 16; mmHg
